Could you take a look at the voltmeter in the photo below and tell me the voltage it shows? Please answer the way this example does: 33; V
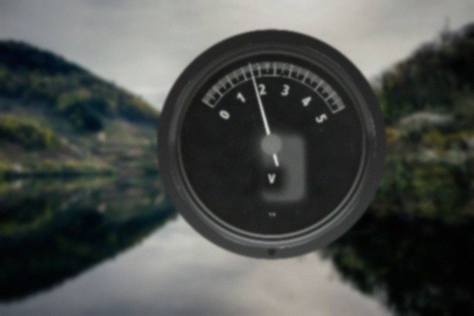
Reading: 1.75; V
